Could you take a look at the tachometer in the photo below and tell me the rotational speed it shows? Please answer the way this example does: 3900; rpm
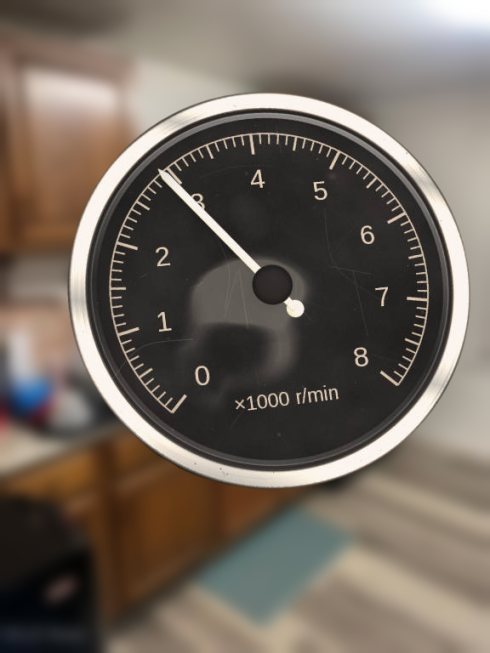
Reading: 2900; rpm
